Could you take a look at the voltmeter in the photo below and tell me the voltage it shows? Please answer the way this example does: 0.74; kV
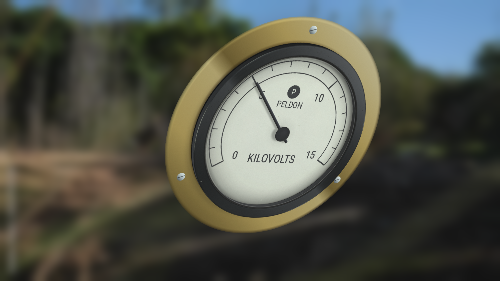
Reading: 5; kV
